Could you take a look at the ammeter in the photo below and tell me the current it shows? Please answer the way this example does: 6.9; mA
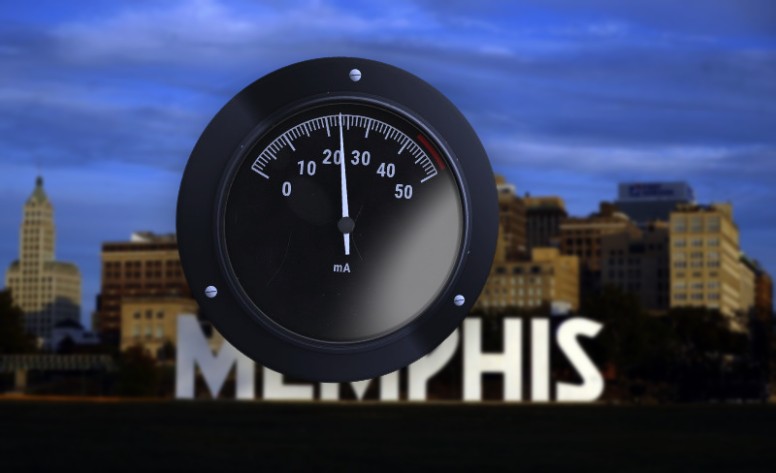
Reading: 23; mA
